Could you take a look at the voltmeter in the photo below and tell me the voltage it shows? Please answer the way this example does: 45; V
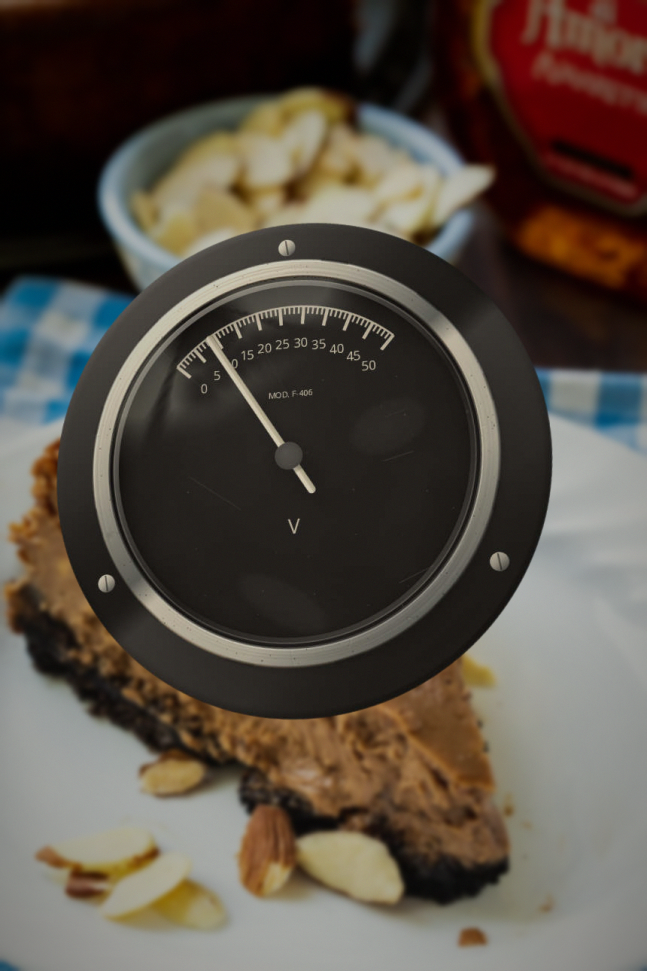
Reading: 9; V
